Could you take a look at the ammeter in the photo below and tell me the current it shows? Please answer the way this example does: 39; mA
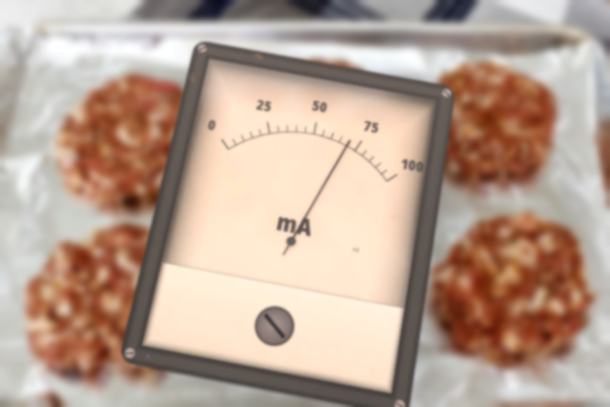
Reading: 70; mA
